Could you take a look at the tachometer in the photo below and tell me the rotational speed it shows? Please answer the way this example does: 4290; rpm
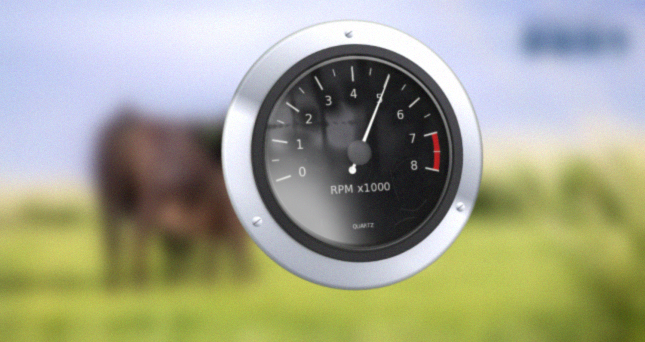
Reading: 5000; rpm
